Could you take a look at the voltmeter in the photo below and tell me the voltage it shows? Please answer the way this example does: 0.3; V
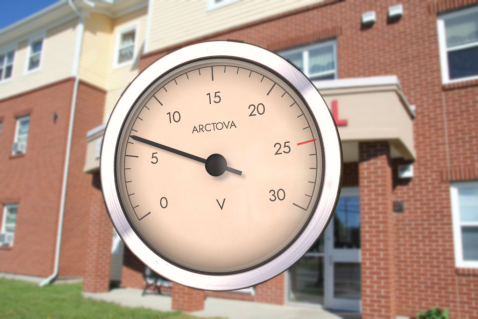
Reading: 6.5; V
